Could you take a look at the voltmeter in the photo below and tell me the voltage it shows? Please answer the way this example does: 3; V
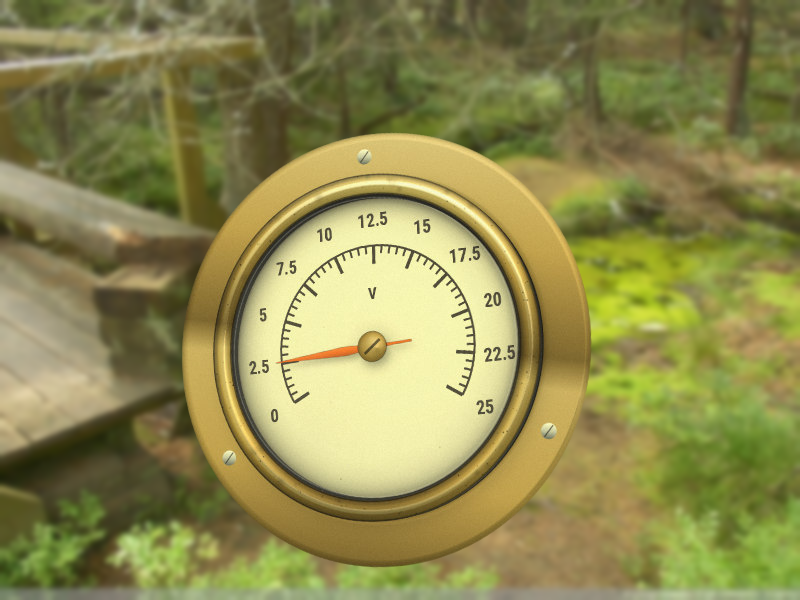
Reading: 2.5; V
